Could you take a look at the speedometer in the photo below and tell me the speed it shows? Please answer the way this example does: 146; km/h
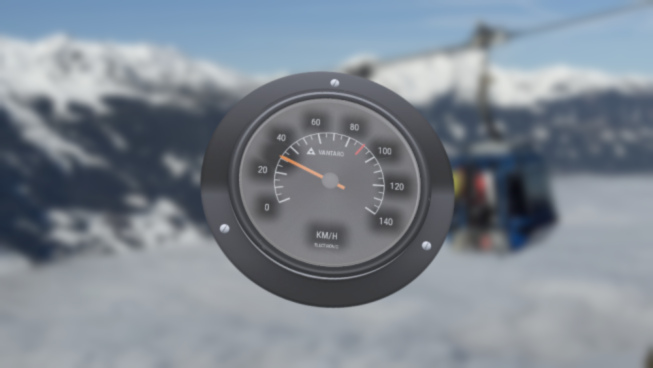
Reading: 30; km/h
